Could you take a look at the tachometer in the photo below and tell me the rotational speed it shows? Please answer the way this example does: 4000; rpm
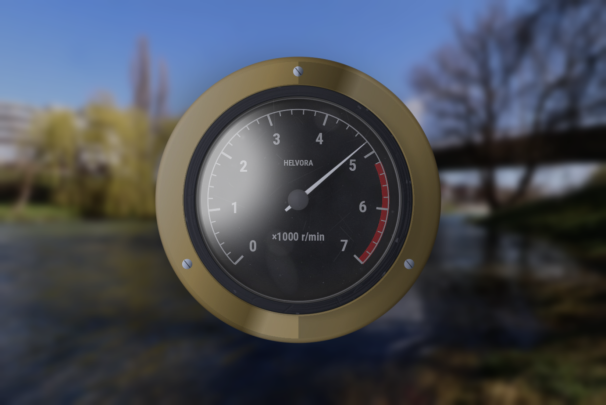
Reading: 4800; rpm
